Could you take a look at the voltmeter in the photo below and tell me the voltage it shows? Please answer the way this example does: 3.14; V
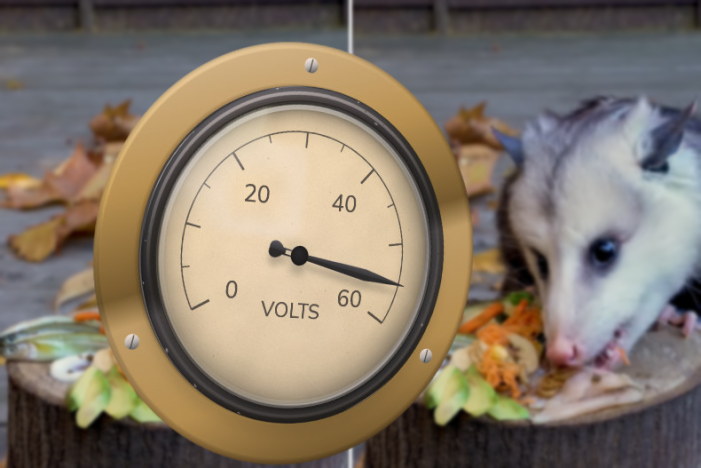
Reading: 55; V
